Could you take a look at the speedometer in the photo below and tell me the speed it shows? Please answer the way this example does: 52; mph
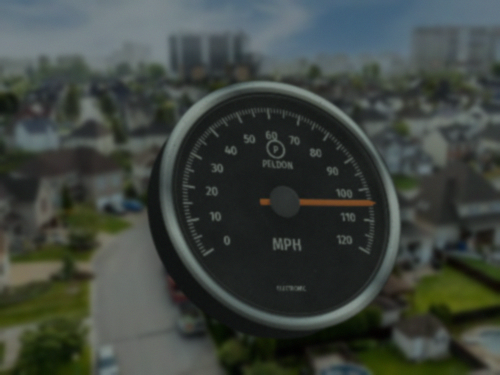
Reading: 105; mph
